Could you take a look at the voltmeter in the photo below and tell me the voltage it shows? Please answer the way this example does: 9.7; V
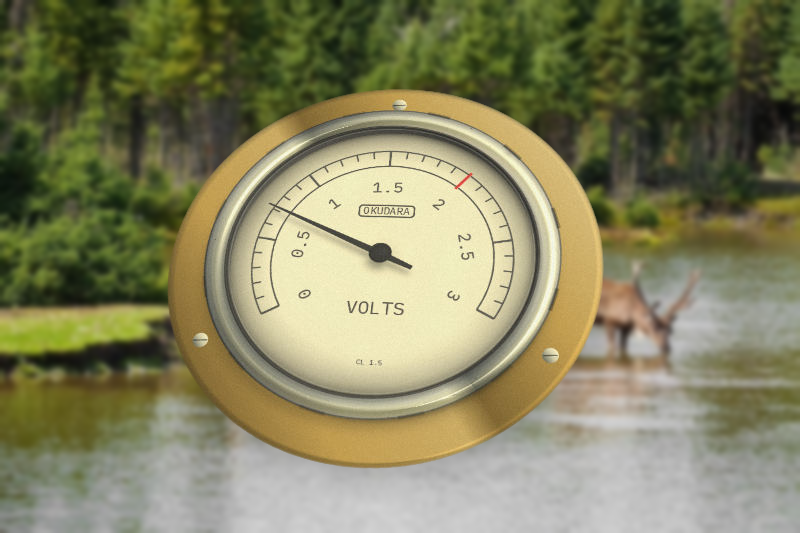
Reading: 0.7; V
